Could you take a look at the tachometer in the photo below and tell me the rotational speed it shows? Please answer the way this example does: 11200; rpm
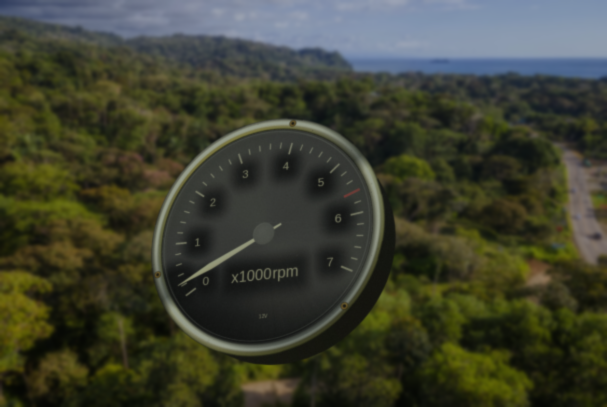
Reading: 200; rpm
